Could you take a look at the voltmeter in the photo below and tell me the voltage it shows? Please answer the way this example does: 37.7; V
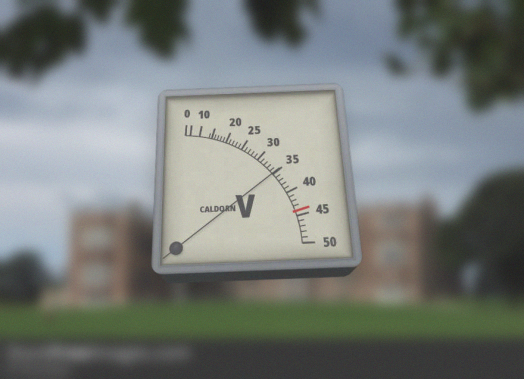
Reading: 35; V
